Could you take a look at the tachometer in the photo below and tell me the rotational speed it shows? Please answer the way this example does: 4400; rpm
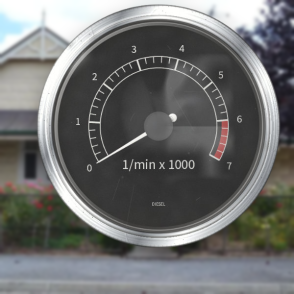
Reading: 0; rpm
